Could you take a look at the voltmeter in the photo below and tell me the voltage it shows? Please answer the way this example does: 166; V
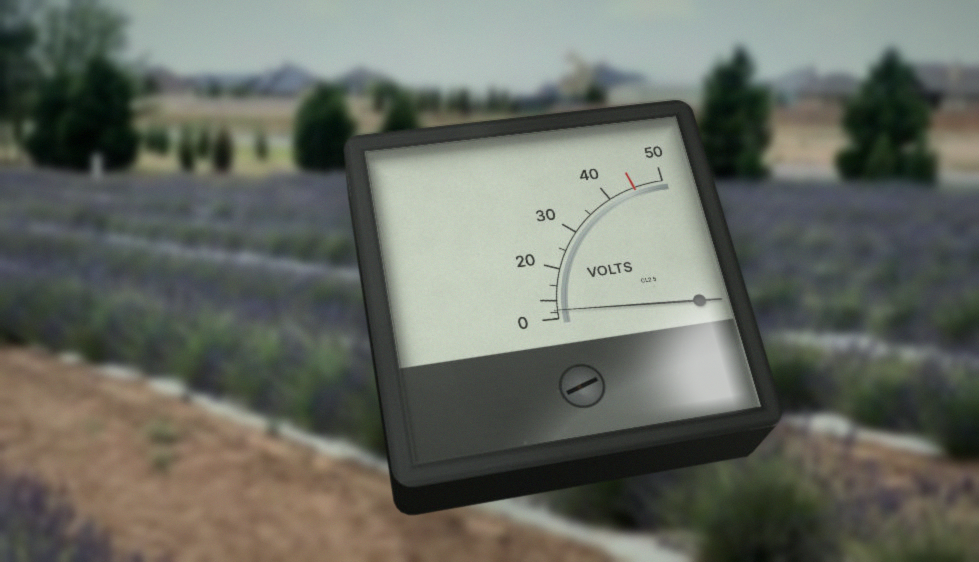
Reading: 5; V
